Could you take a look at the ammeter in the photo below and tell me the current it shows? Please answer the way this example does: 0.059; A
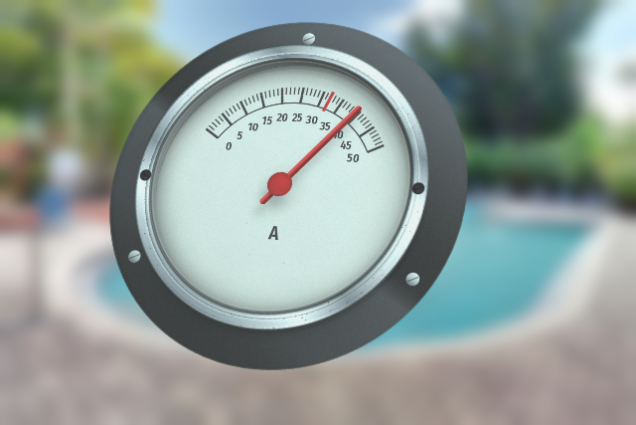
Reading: 40; A
